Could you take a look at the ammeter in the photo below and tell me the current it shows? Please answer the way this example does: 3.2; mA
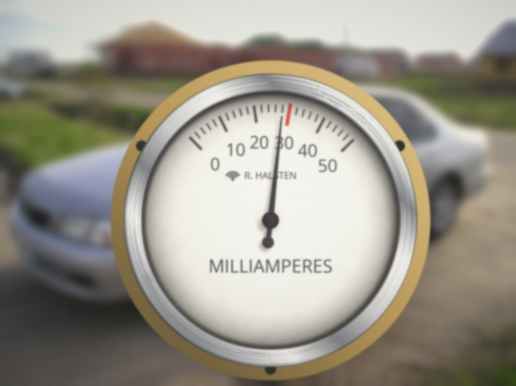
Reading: 28; mA
